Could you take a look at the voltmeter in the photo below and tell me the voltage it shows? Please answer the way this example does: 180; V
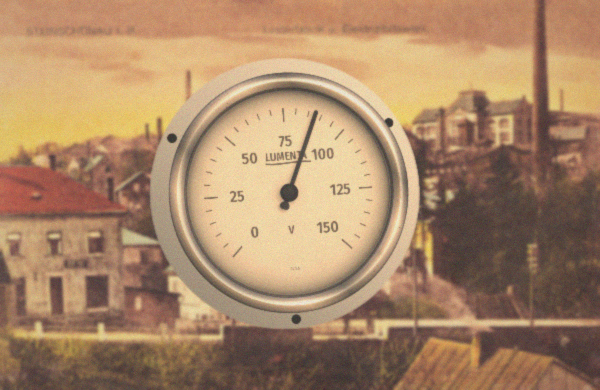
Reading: 87.5; V
